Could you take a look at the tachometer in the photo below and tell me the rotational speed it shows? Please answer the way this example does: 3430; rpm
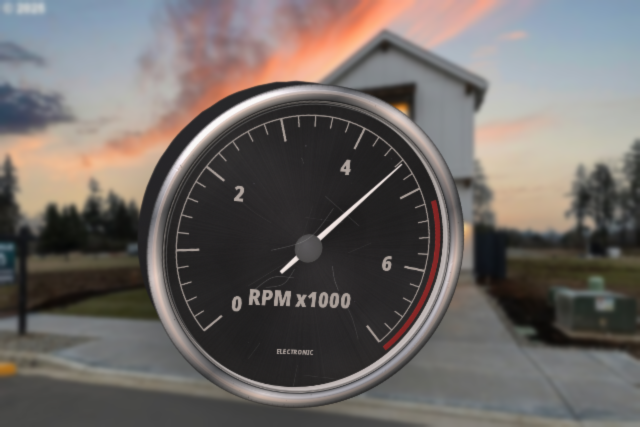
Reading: 4600; rpm
